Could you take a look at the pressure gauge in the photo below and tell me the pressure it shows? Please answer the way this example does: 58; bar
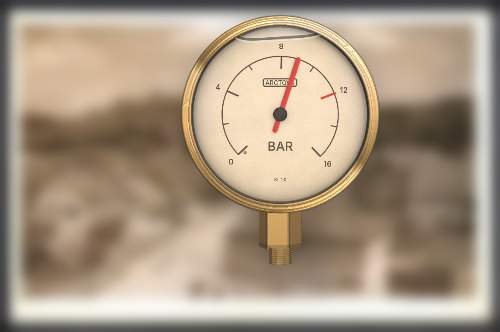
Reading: 9; bar
